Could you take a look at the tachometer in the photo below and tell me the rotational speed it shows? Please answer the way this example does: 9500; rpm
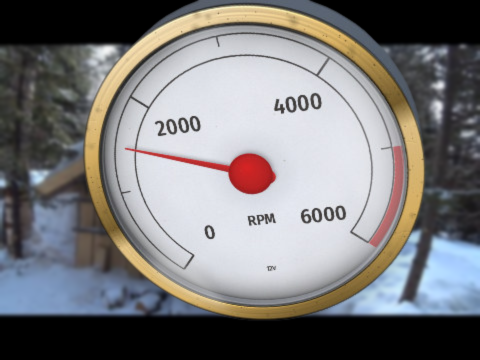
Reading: 1500; rpm
